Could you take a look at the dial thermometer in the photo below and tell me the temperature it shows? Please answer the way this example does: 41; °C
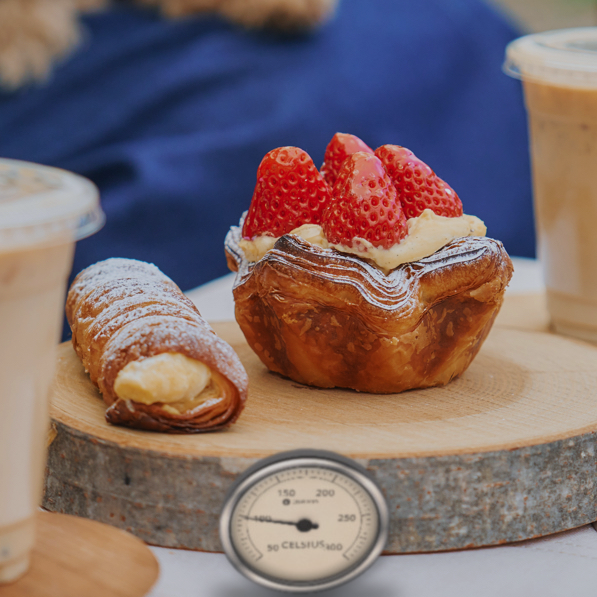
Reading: 100; °C
